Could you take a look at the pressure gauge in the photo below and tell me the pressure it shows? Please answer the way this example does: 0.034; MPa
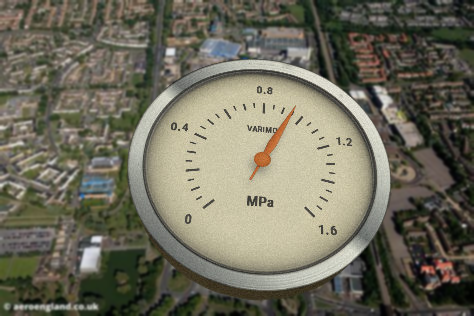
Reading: 0.95; MPa
